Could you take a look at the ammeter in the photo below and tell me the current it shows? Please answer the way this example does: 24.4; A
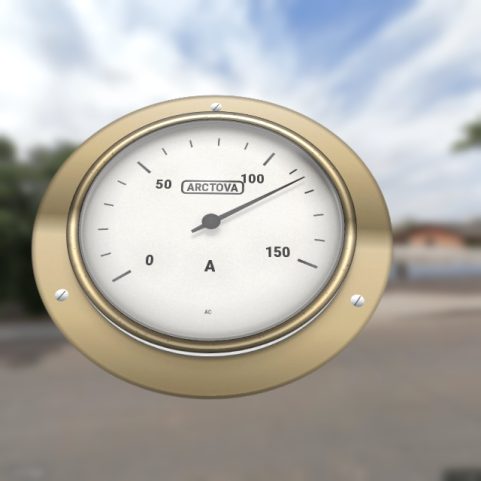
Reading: 115; A
